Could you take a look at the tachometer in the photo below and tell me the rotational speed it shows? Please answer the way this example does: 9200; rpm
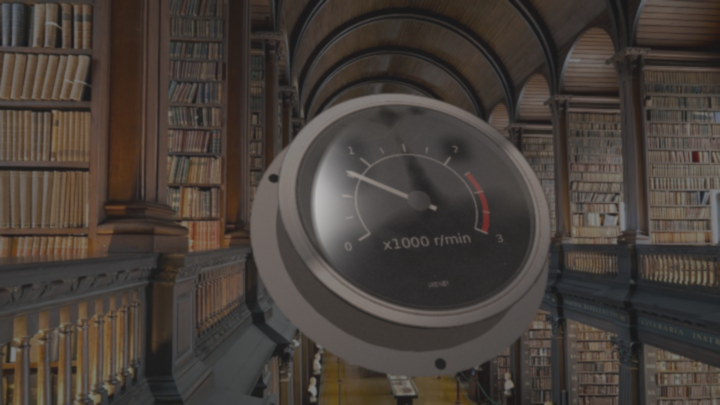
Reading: 750; rpm
